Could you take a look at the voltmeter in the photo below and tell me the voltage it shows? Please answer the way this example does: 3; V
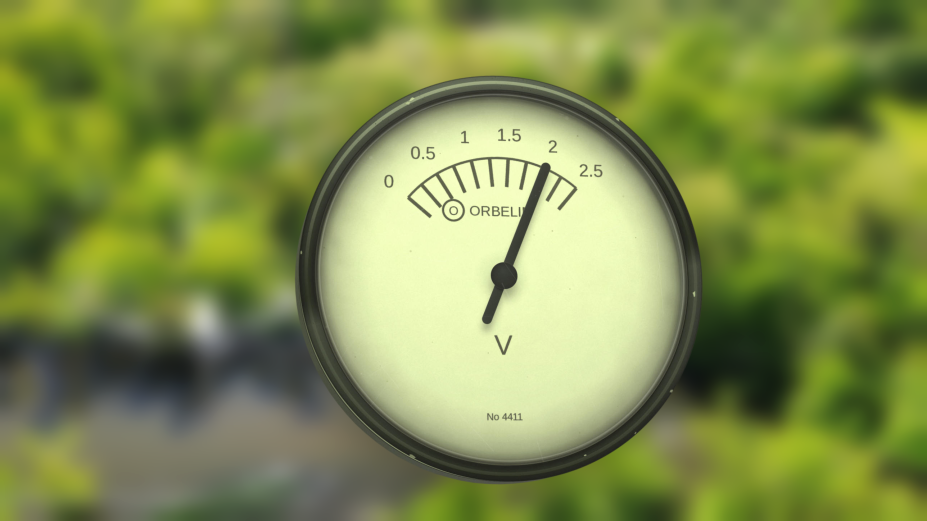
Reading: 2; V
